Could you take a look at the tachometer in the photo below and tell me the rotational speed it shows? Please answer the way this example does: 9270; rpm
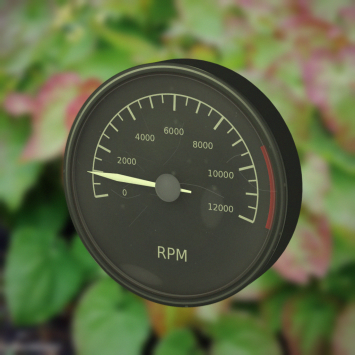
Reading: 1000; rpm
